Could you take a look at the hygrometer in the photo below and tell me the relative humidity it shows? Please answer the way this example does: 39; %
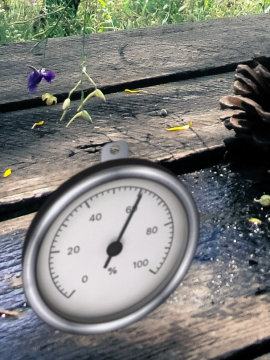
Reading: 60; %
